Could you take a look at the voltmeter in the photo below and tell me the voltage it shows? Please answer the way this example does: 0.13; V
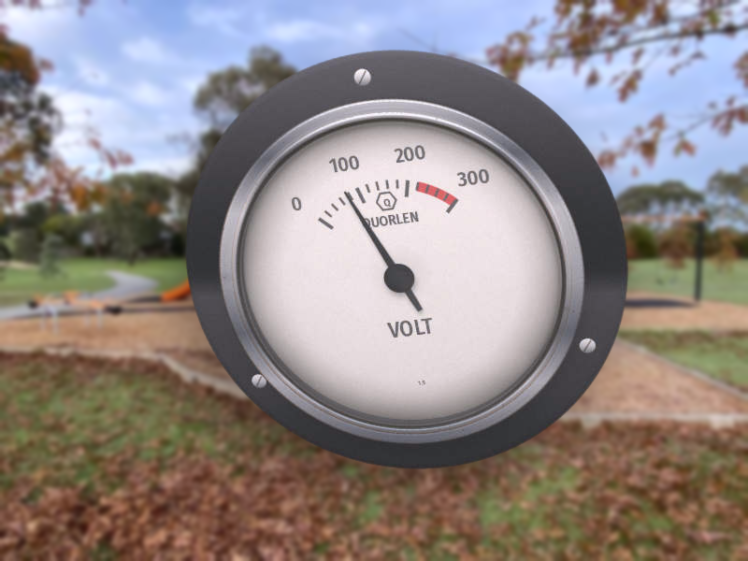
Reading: 80; V
